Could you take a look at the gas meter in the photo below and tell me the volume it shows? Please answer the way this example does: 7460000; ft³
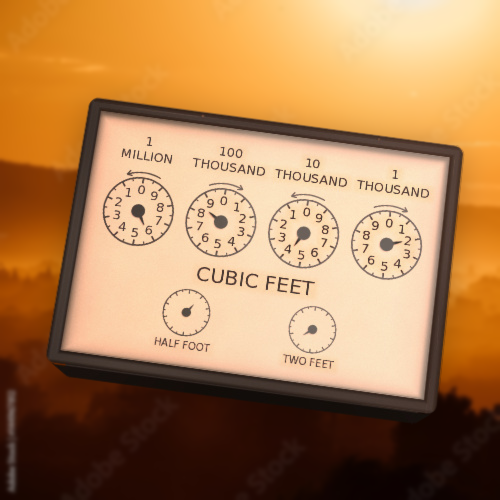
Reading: 584200; ft³
